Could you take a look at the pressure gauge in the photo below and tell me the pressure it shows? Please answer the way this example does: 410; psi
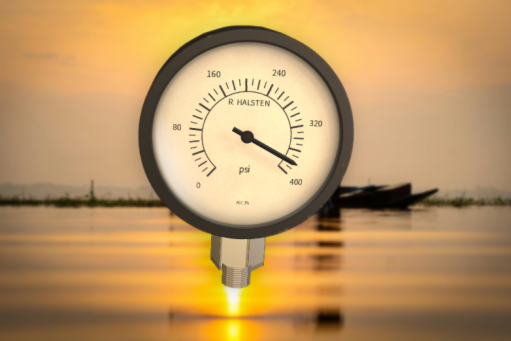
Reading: 380; psi
